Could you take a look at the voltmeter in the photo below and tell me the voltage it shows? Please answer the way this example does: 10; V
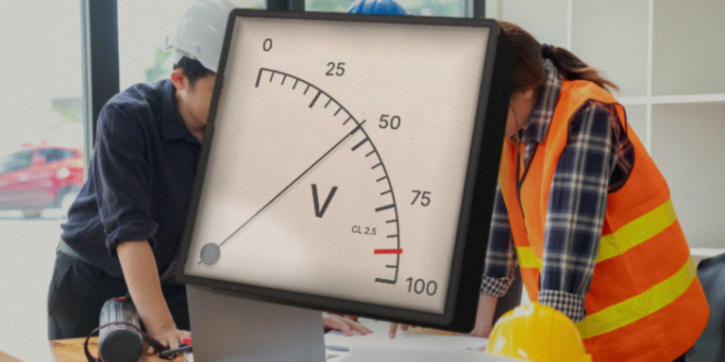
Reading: 45; V
